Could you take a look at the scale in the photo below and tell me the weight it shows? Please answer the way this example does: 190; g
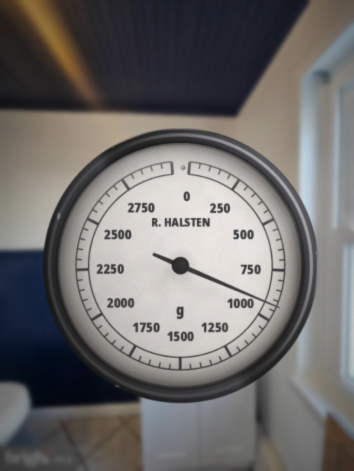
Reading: 925; g
